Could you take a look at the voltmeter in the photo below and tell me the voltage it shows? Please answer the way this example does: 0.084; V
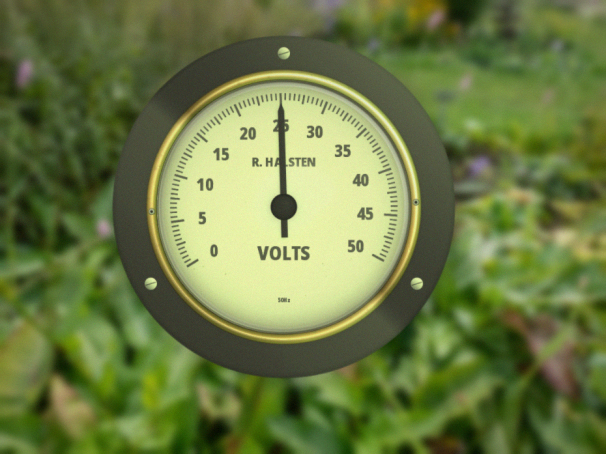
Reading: 25; V
